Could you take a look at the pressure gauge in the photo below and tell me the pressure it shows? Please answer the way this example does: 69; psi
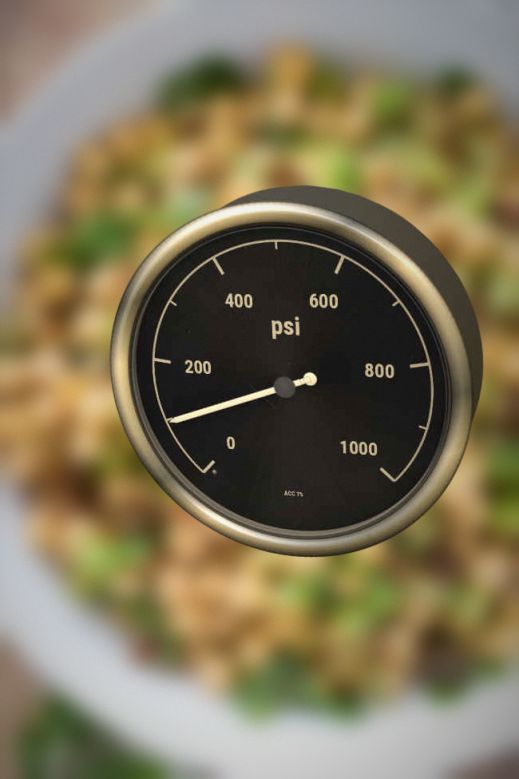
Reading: 100; psi
